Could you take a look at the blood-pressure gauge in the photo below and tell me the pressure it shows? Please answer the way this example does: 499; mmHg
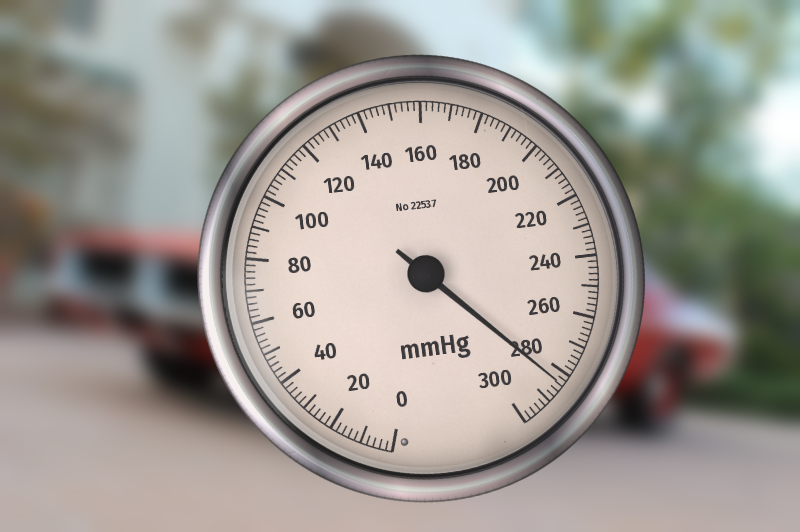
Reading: 284; mmHg
